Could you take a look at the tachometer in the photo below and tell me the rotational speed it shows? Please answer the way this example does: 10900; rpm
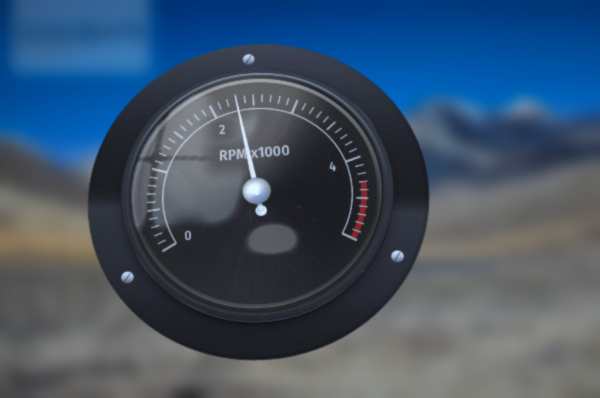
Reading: 2300; rpm
